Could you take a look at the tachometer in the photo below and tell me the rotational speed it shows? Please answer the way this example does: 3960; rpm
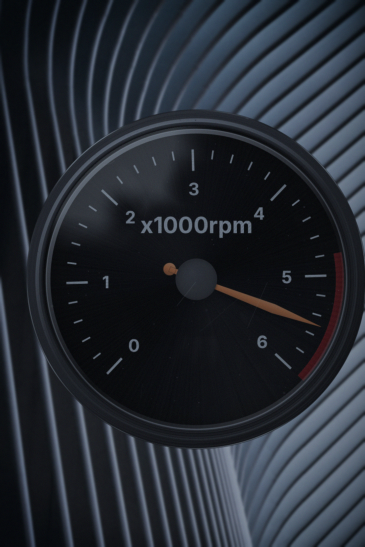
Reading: 5500; rpm
